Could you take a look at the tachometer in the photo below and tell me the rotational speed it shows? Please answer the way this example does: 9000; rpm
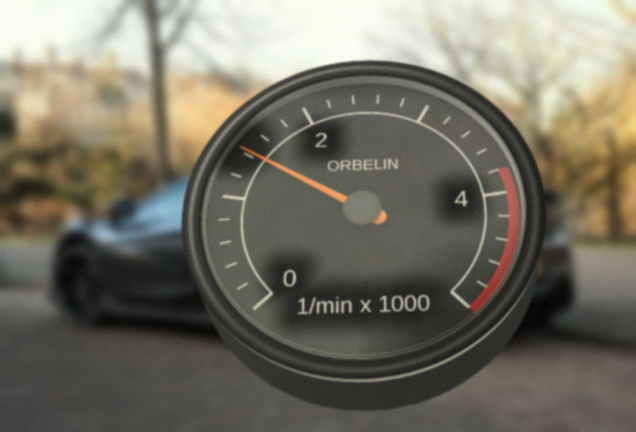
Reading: 1400; rpm
